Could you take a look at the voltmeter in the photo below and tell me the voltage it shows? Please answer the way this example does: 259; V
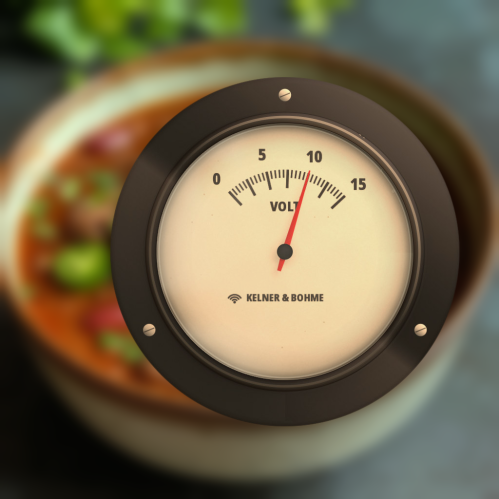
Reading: 10; V
